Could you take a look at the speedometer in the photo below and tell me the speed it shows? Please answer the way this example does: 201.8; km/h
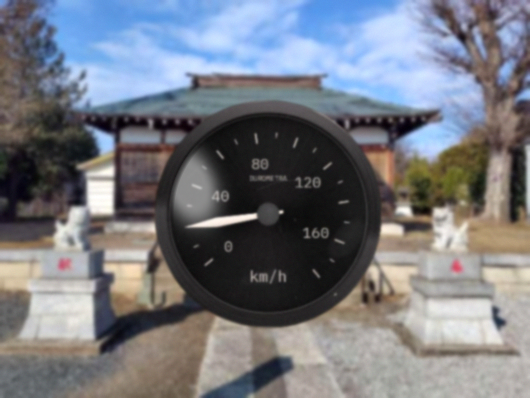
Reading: 20; km/h
